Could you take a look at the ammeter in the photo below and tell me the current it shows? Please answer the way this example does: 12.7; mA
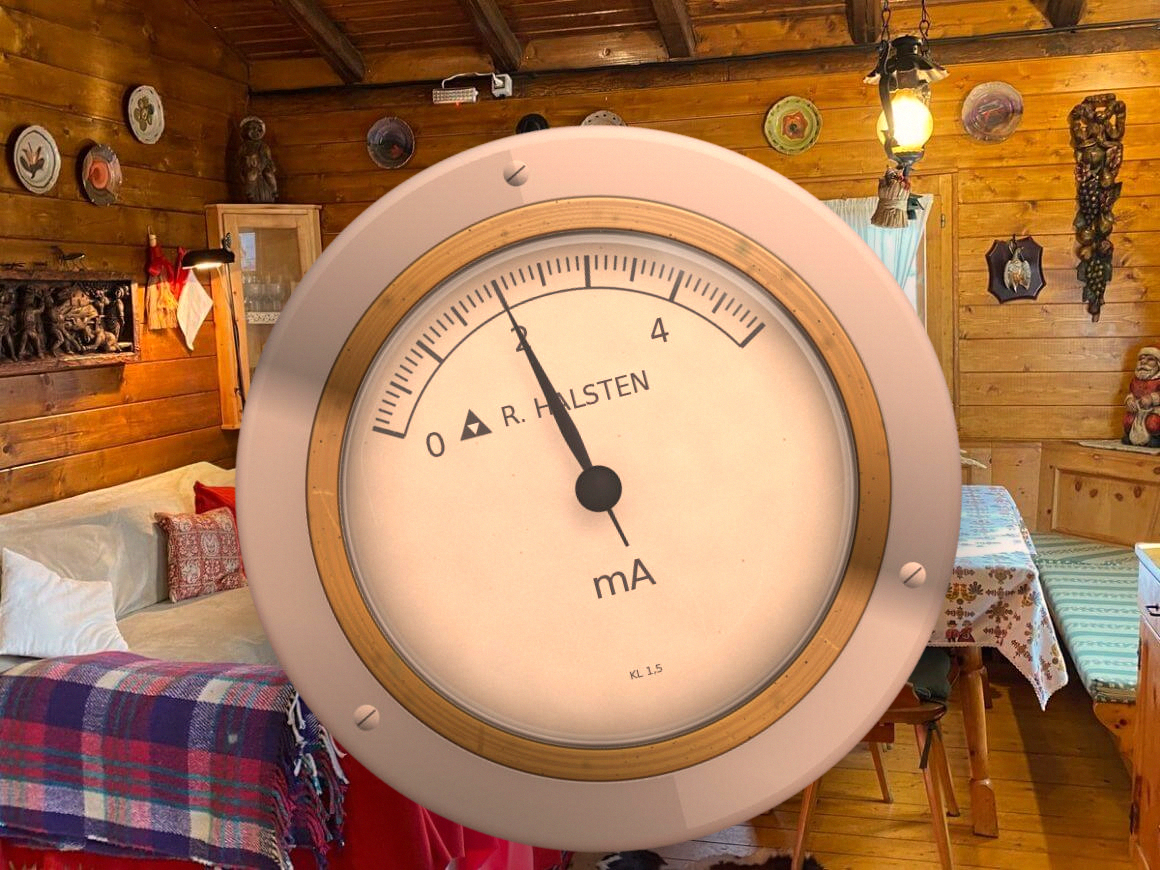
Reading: 2; mA
